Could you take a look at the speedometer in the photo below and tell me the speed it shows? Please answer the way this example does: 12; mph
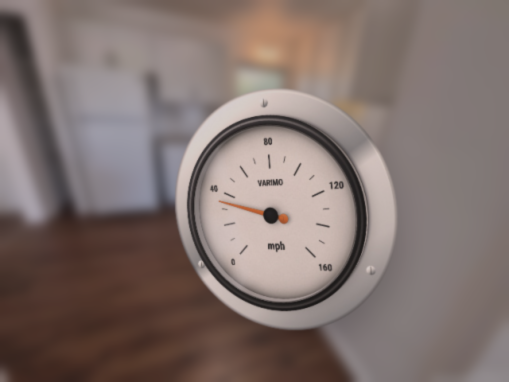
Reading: 35; mph
